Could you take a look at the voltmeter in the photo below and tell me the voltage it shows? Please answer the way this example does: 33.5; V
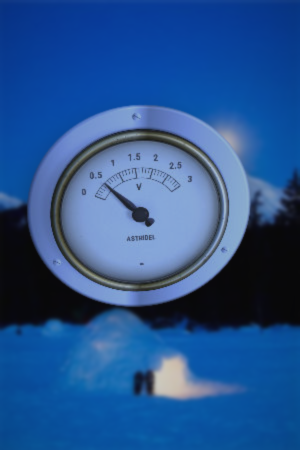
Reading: 0.5; V
